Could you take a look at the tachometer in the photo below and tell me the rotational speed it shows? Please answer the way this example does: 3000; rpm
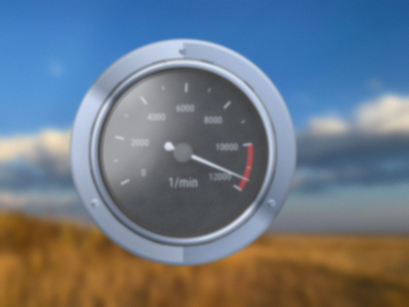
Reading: 11500; rpm
